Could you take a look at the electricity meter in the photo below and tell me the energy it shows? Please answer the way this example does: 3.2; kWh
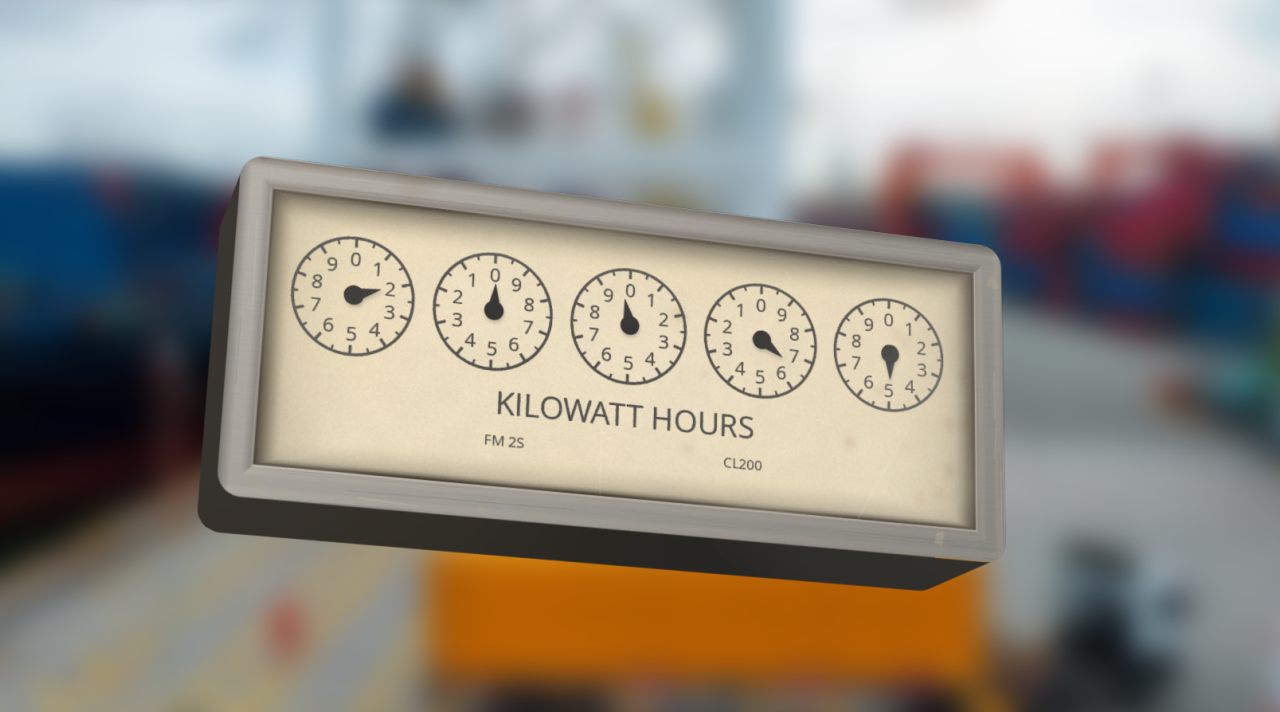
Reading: 19965; kWh
